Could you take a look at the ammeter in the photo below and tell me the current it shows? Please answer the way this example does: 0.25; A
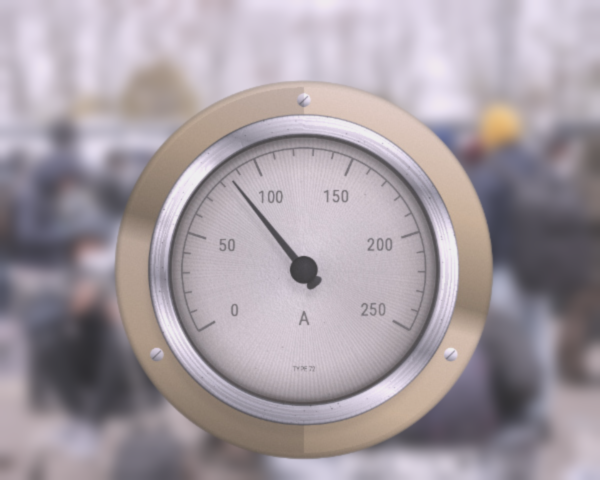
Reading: 85; A
